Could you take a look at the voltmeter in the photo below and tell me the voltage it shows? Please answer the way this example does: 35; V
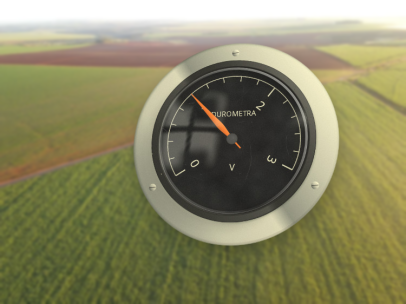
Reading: 1; V
